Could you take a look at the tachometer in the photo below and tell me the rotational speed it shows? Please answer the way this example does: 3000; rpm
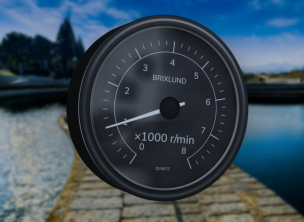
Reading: 1000; rpm
